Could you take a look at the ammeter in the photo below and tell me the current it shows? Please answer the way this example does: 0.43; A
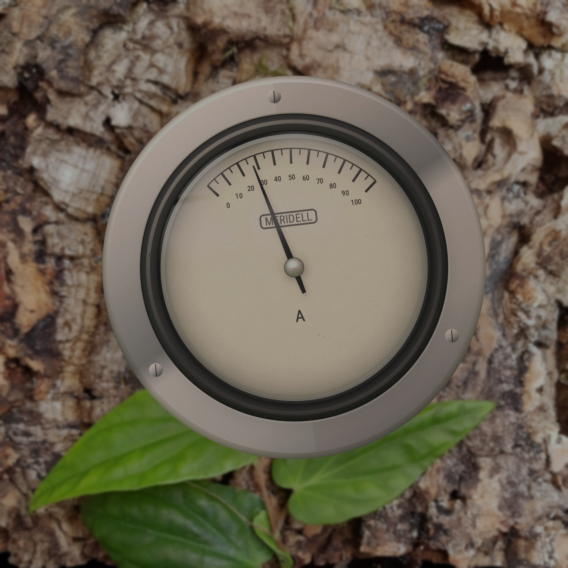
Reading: 27.5; A
